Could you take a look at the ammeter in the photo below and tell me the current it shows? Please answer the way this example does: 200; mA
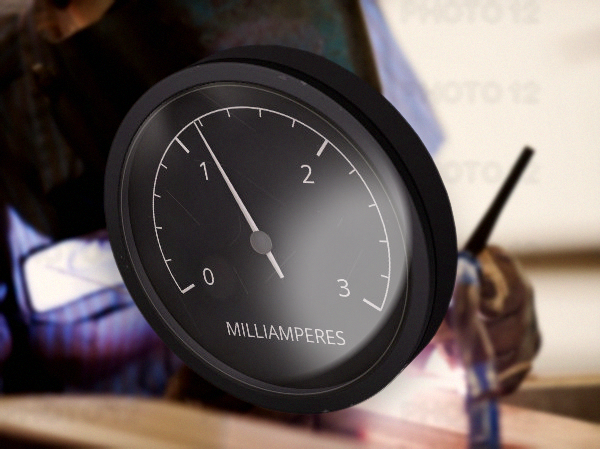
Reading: 1.2; mA
